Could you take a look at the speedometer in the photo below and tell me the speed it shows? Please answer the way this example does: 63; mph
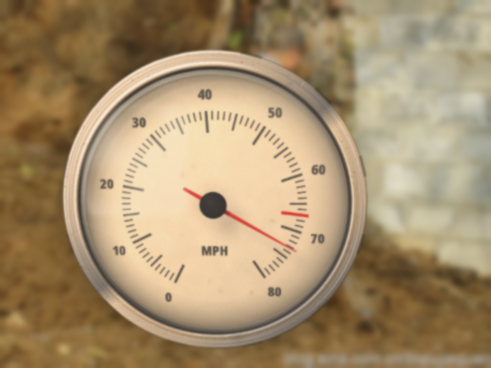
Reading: 73; mph
